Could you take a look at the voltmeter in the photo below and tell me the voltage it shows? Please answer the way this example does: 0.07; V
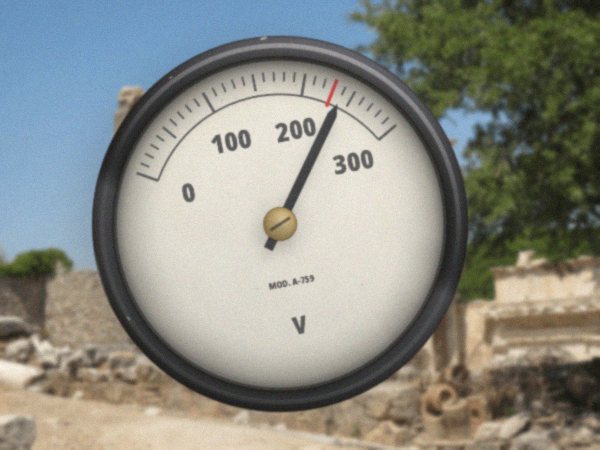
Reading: 240; V
